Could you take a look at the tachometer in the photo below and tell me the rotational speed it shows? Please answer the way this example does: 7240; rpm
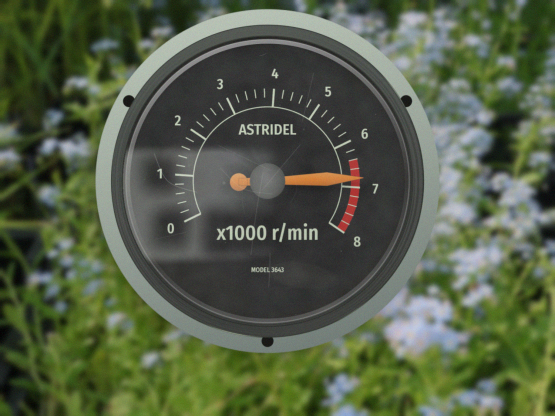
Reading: 6800; rpm
